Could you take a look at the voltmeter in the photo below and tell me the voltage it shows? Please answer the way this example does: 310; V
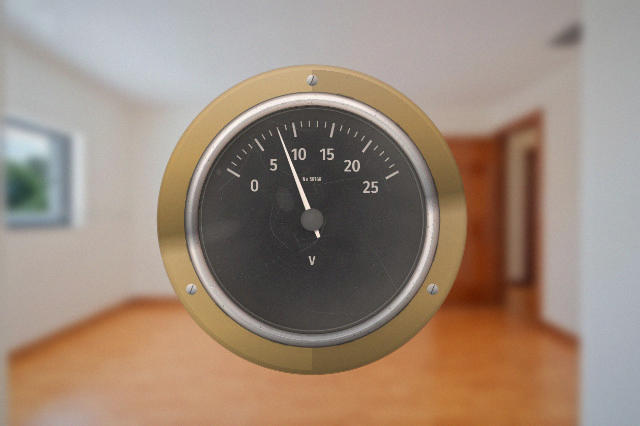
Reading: 8; V
